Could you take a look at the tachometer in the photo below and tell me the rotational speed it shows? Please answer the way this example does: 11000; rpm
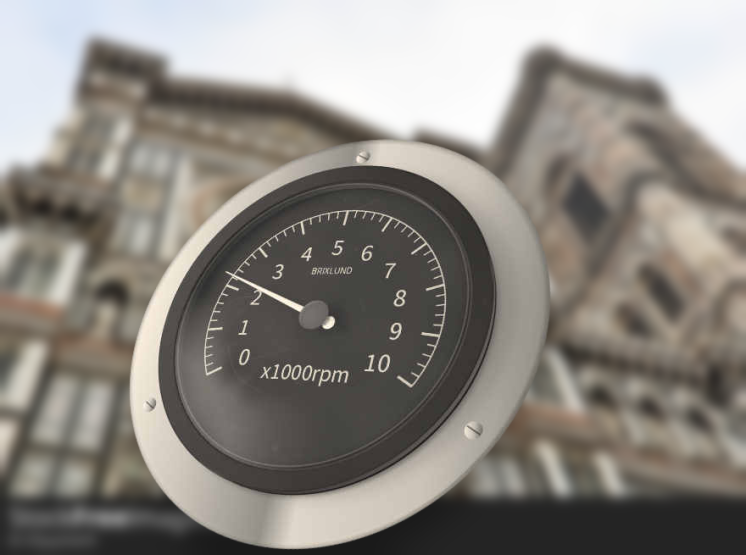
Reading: 2200; rpm
